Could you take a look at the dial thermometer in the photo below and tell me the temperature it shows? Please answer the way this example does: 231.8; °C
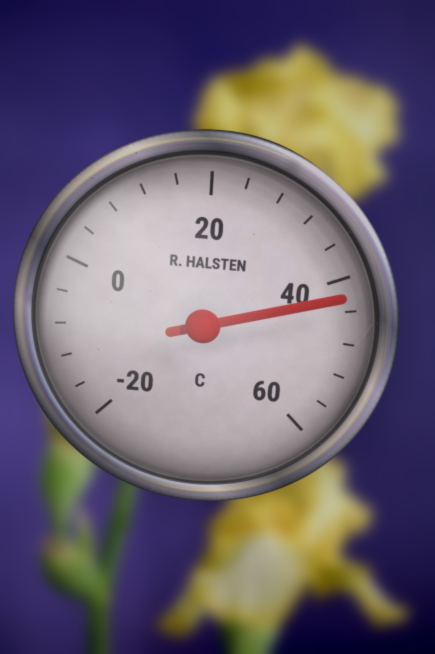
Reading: 42; °C
